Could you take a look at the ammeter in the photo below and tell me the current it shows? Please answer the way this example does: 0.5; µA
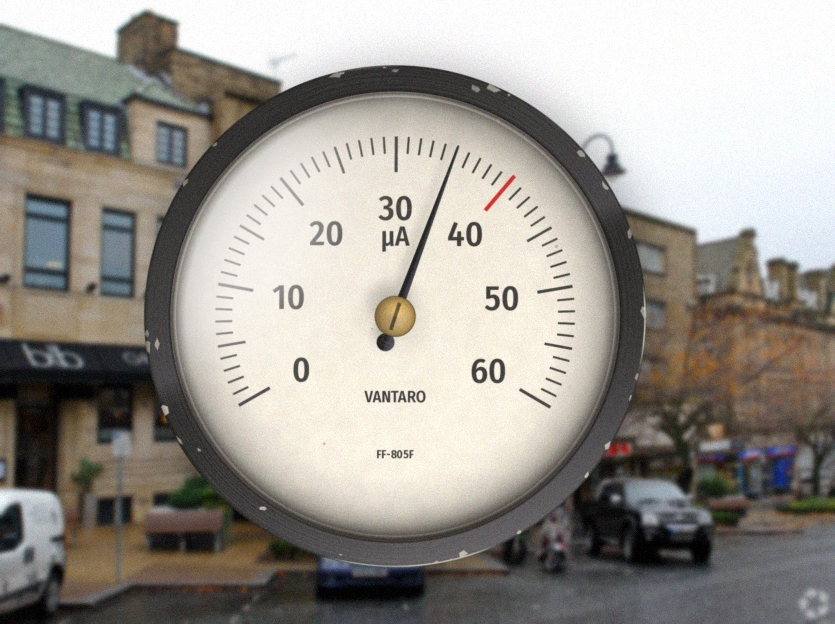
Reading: 35; µA
